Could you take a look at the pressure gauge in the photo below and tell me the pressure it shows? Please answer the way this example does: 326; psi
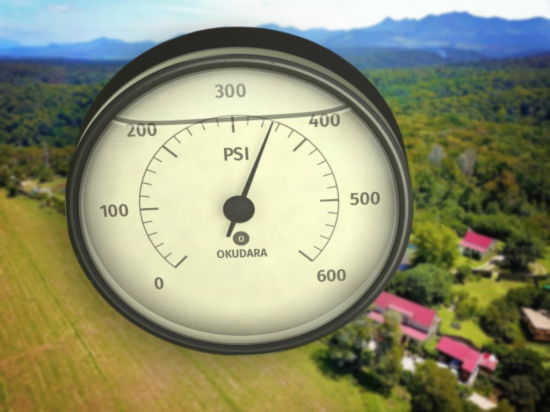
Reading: 350; psi
